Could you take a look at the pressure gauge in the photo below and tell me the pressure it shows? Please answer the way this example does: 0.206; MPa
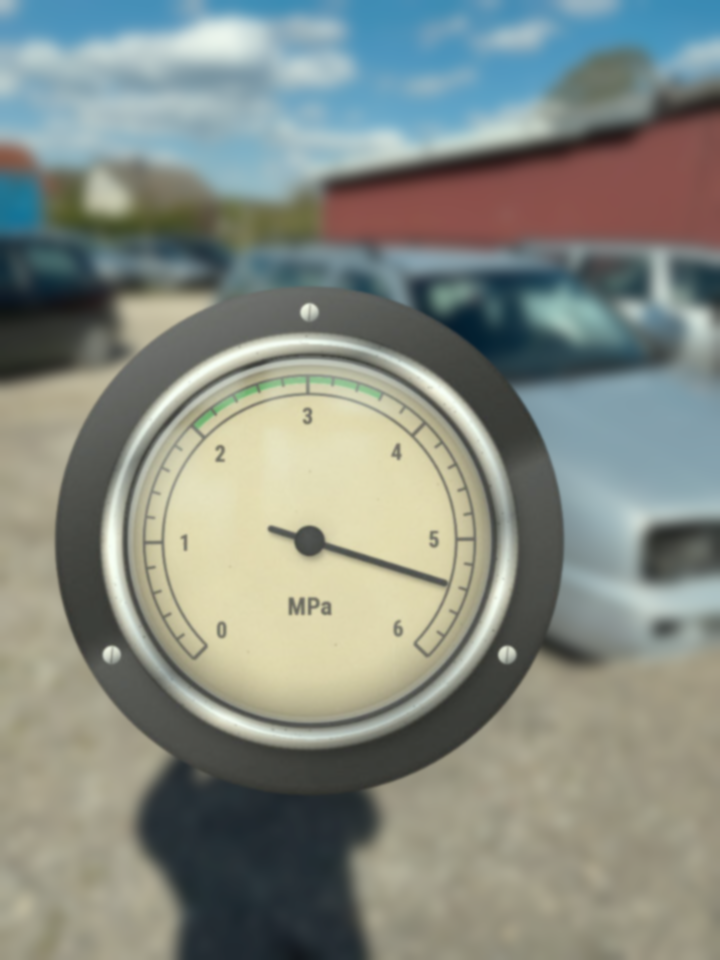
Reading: 5.4; MPa
